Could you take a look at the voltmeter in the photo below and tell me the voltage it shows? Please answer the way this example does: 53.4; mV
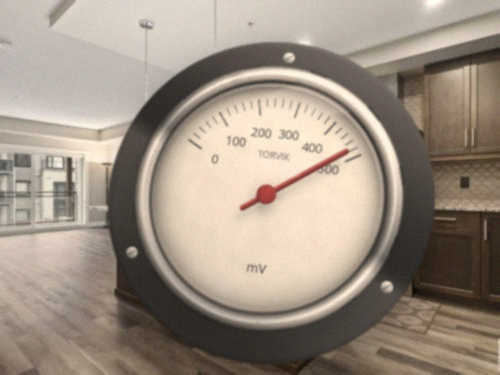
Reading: 480; mV
